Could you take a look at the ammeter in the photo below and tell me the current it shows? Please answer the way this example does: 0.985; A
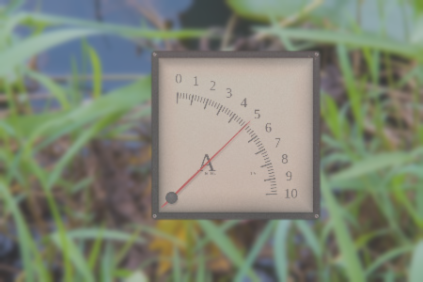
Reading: 5; A
